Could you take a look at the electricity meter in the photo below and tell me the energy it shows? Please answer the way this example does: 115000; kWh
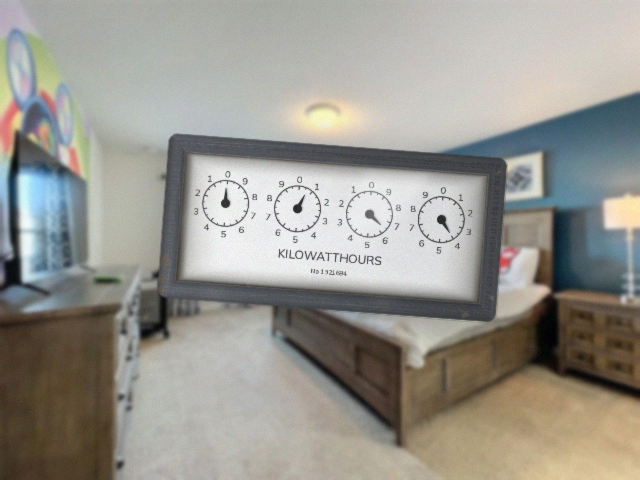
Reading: 64; kWh
